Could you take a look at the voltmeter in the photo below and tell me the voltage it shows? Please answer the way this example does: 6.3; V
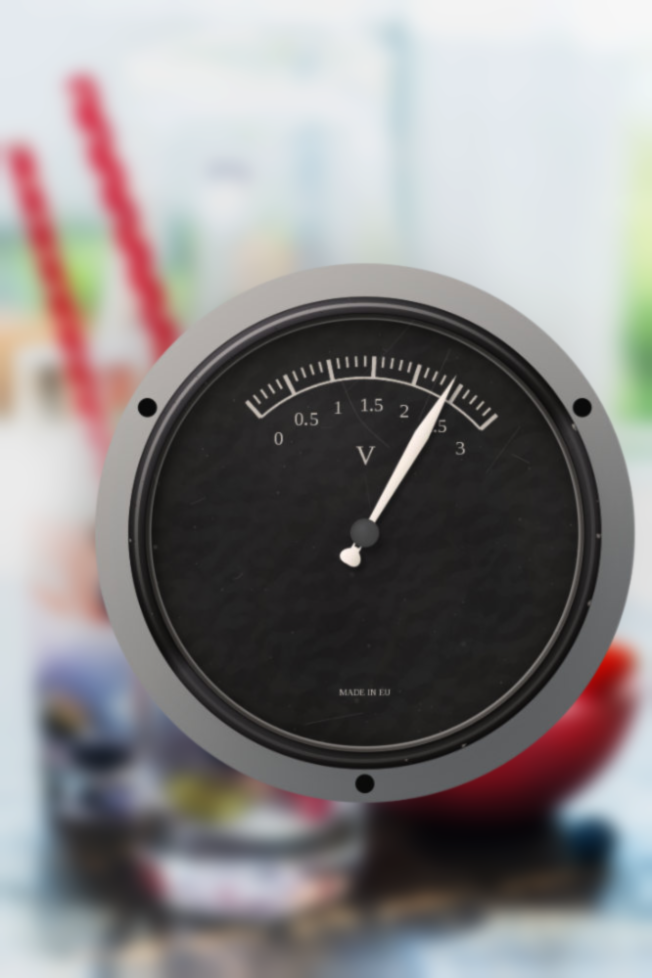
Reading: 2.4; V
